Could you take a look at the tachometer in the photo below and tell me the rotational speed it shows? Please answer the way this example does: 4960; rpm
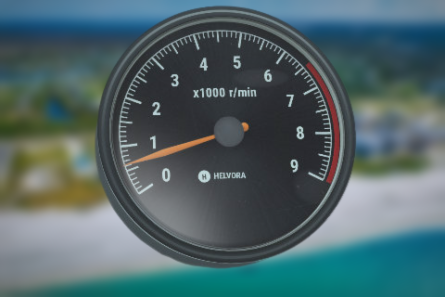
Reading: 600; rpm
